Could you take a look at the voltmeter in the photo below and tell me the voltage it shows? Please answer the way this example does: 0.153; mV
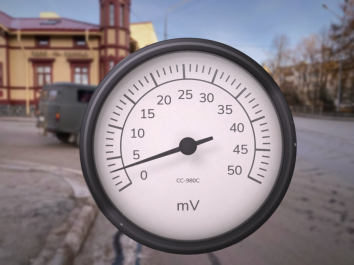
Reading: 3; mV
